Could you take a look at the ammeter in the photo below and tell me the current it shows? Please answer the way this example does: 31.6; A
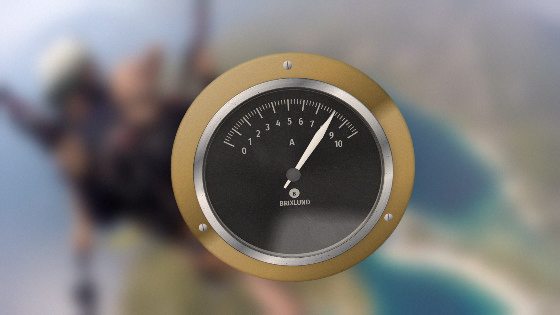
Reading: 8; A
